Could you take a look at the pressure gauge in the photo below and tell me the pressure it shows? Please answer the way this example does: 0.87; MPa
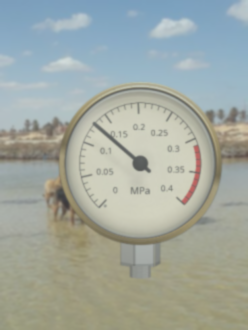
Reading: 0.13; MPa
